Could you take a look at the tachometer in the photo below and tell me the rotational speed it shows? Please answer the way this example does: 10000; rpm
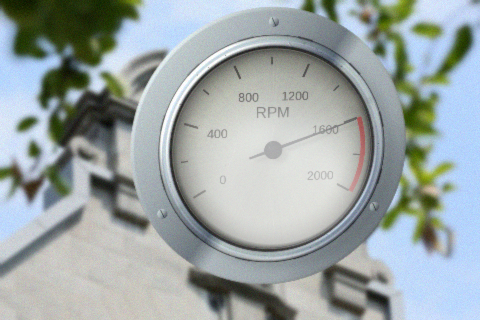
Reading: 1600; rpm
